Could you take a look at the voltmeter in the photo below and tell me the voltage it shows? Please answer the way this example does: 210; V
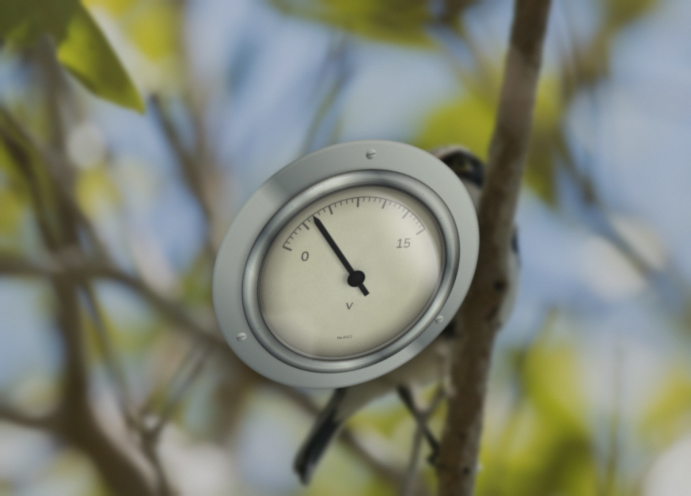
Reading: 3.5; V
